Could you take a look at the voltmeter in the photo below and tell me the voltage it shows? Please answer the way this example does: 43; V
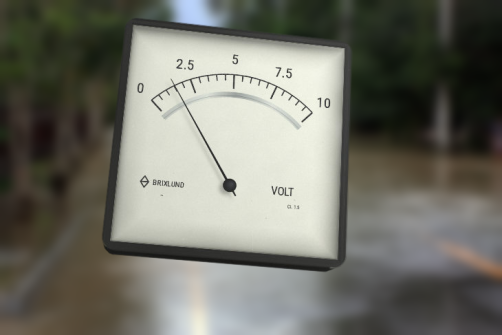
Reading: 1.5; V
